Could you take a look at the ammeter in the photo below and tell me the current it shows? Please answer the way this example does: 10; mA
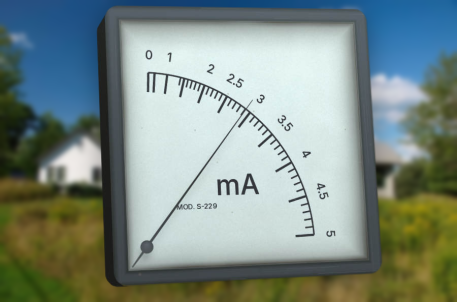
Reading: 2.9; mA
